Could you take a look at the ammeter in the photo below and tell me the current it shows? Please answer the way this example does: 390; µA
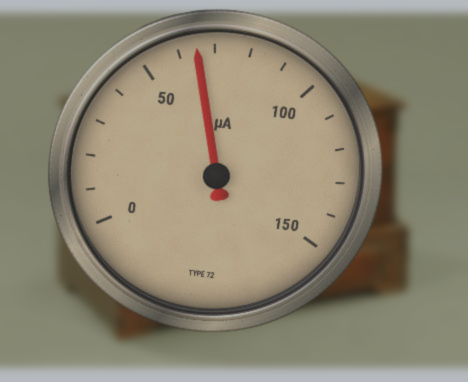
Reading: 65; µA
